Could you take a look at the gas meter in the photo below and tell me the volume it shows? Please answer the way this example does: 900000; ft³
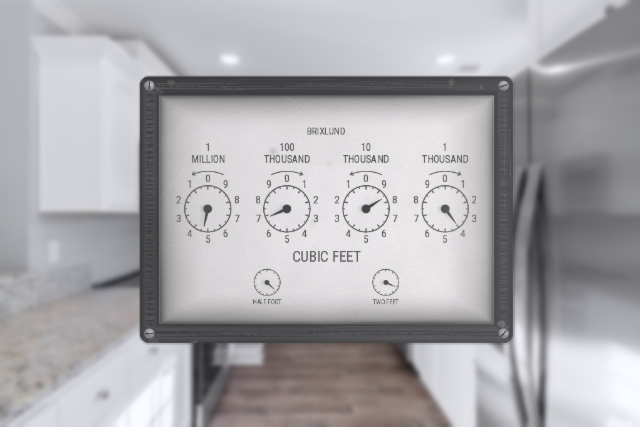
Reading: 468400; ft³
